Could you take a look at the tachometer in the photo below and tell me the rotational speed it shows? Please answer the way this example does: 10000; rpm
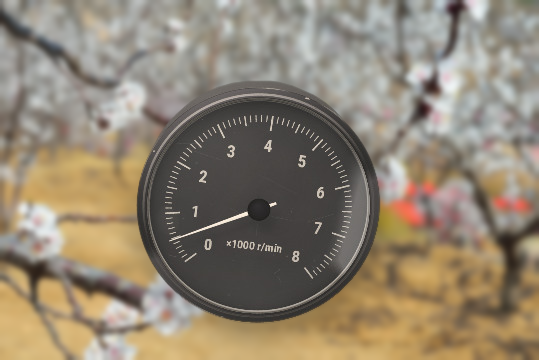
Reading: 500; rpm
